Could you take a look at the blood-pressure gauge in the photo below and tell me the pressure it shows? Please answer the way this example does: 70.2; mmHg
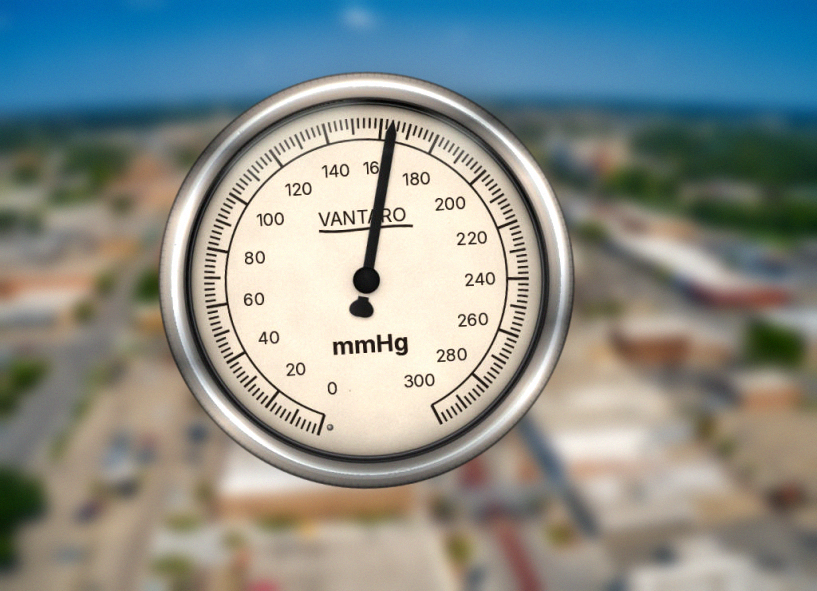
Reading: 164; mmHg
